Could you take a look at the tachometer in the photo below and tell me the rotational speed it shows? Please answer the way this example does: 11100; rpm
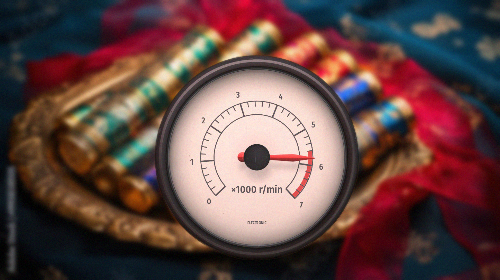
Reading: 5800; rpm
